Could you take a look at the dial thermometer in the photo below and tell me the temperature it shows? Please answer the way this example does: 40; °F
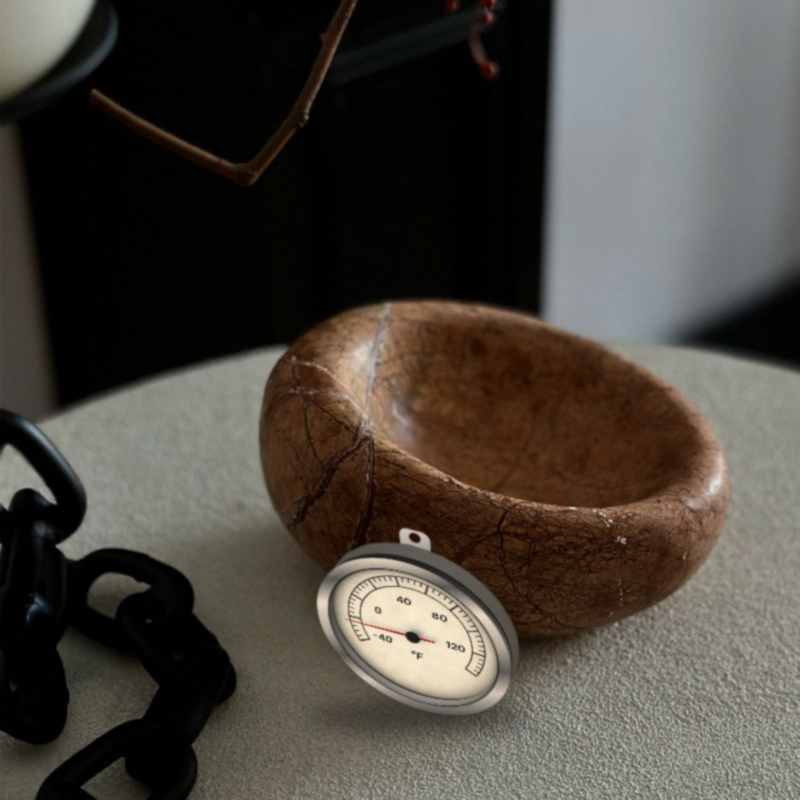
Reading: -20; °F
